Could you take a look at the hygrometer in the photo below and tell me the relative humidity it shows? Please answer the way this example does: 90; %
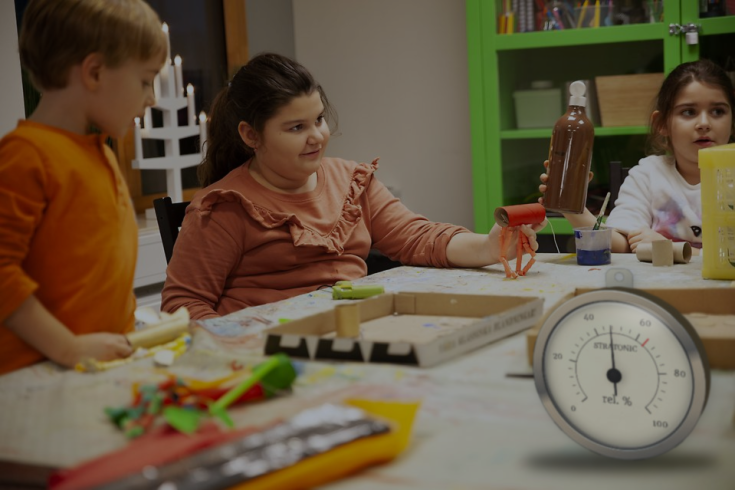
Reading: 48; %
